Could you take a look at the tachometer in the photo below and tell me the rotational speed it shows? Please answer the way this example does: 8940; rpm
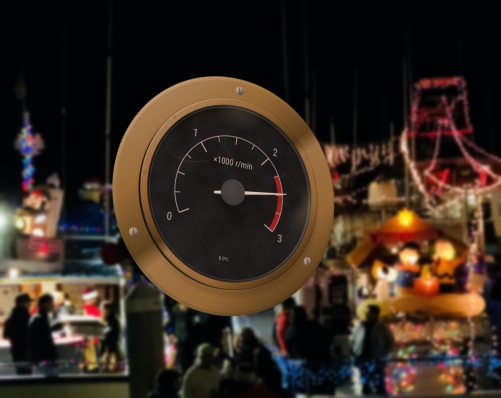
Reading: 2500; rpm
